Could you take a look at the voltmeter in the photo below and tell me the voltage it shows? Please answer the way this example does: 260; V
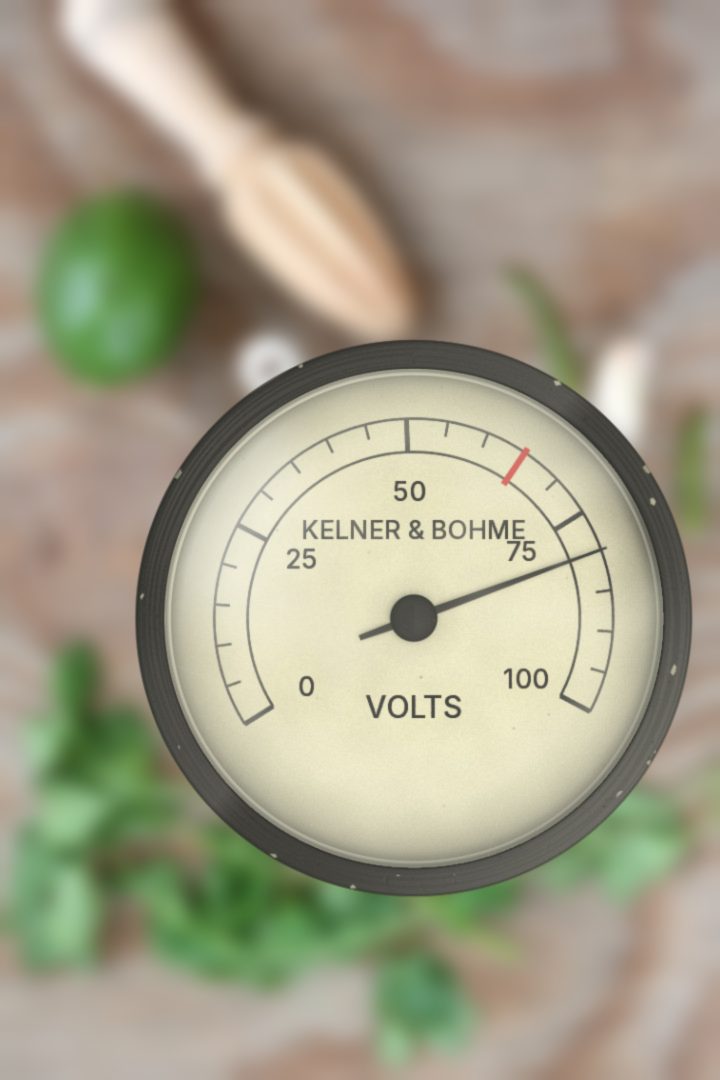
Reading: 80; V
